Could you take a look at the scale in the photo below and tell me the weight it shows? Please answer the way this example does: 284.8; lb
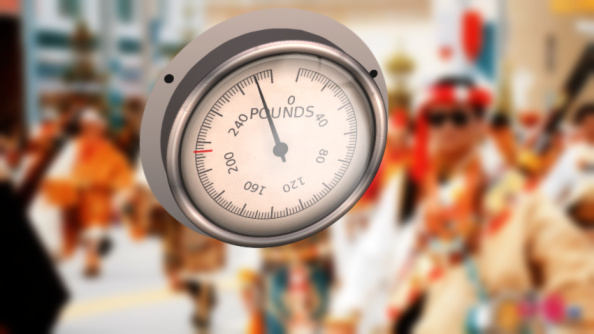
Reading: 270; lb
